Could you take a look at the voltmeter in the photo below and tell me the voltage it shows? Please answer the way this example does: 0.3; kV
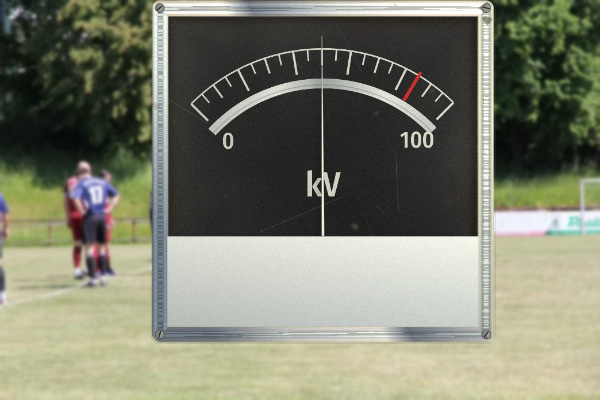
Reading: 50; kV
